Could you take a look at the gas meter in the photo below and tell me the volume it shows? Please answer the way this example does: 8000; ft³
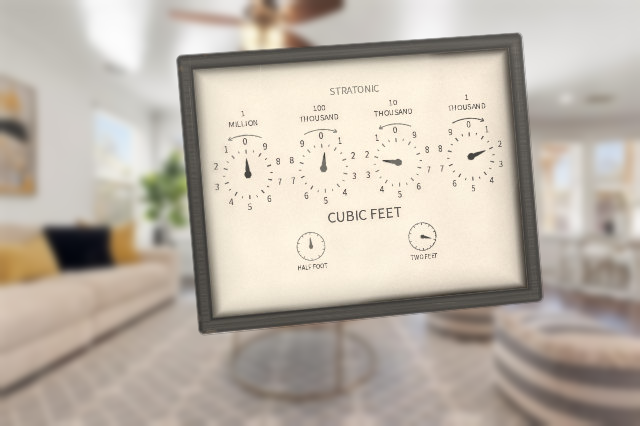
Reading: 2200; ft³
